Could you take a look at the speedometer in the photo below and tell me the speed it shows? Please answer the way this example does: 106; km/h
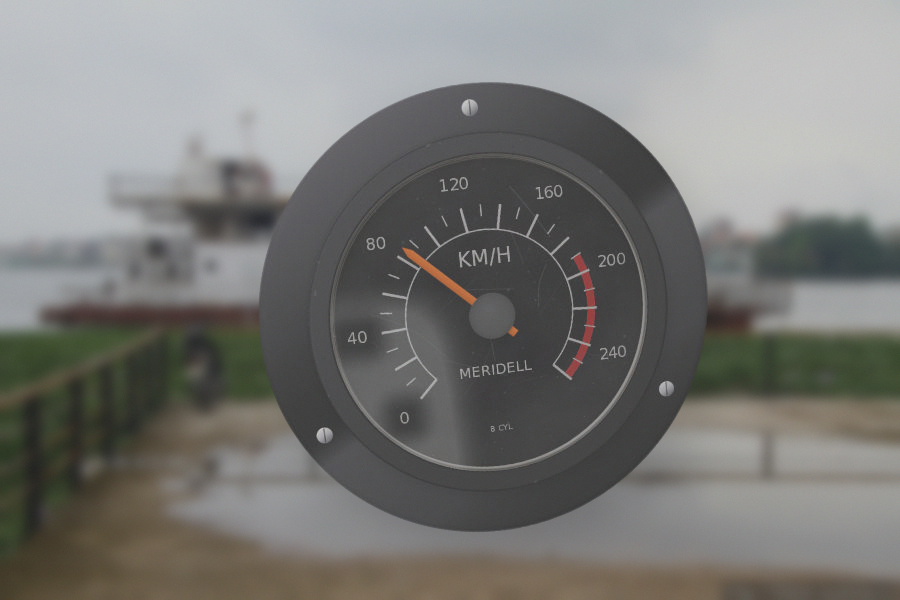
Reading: 85; km/h
